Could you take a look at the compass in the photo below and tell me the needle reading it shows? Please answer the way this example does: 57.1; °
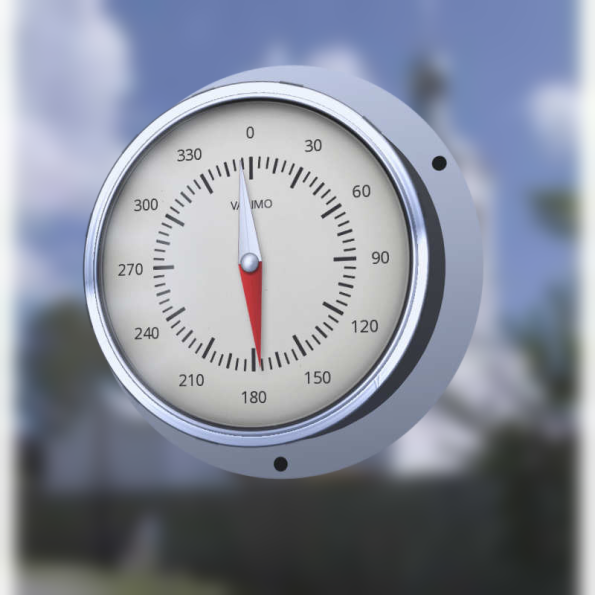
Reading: 175; °
